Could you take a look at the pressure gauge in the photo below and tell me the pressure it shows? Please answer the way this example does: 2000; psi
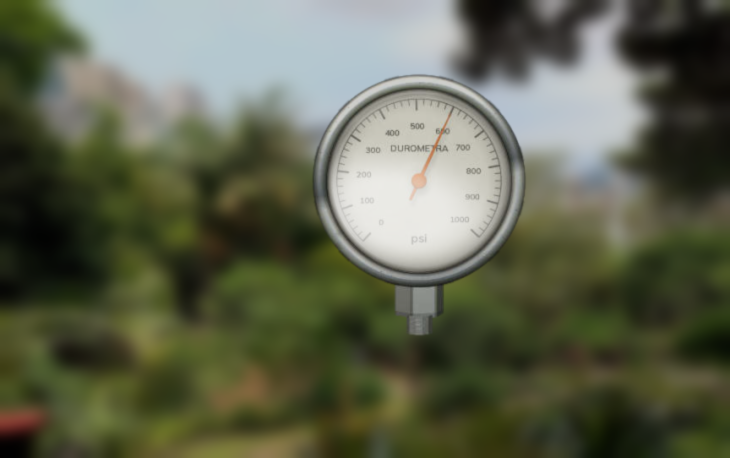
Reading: 600; psi
